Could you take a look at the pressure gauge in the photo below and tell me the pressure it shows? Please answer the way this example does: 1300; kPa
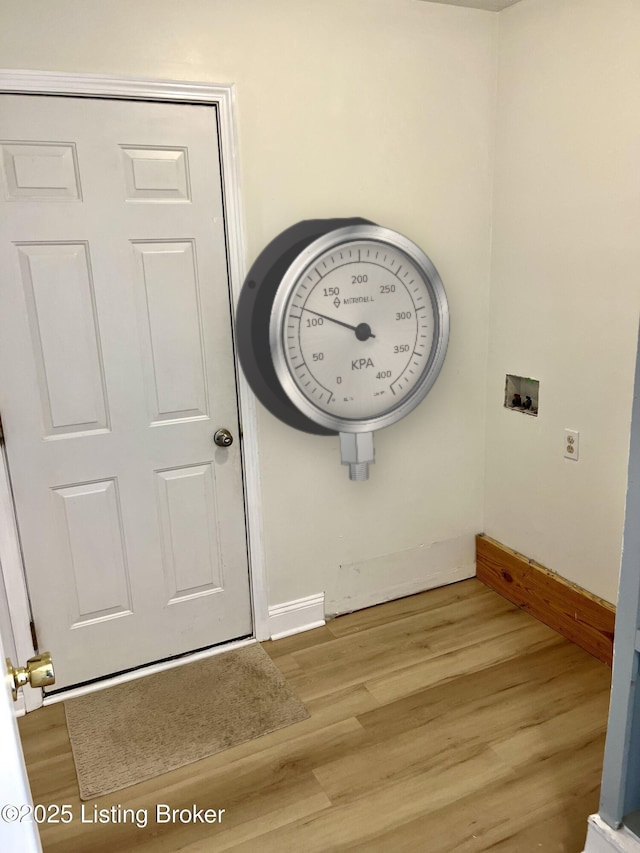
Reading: 110; kPa
